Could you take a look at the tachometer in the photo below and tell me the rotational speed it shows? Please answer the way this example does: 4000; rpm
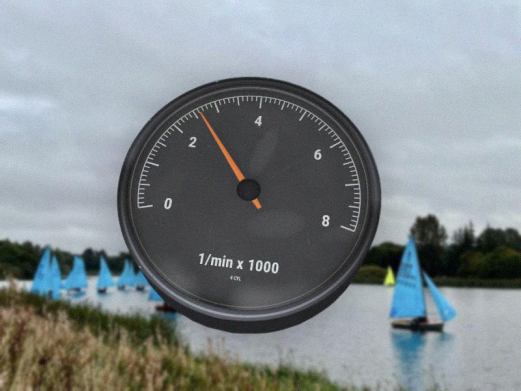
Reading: 2600; rpm
